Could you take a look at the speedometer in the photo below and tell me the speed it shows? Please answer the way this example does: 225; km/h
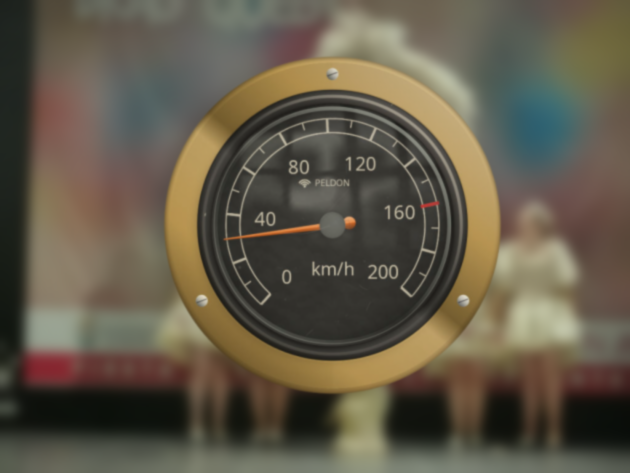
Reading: 30; km/h
